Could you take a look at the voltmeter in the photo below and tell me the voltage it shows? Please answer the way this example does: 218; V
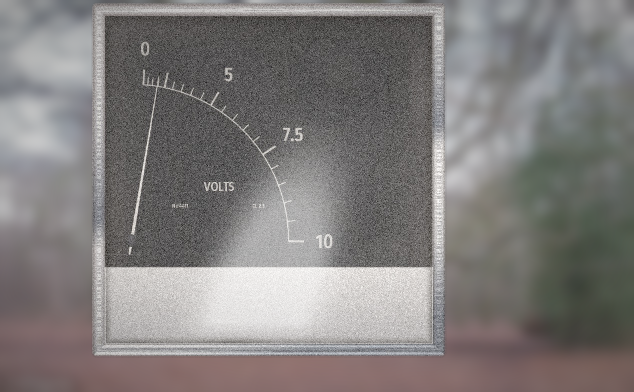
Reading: 2; V
